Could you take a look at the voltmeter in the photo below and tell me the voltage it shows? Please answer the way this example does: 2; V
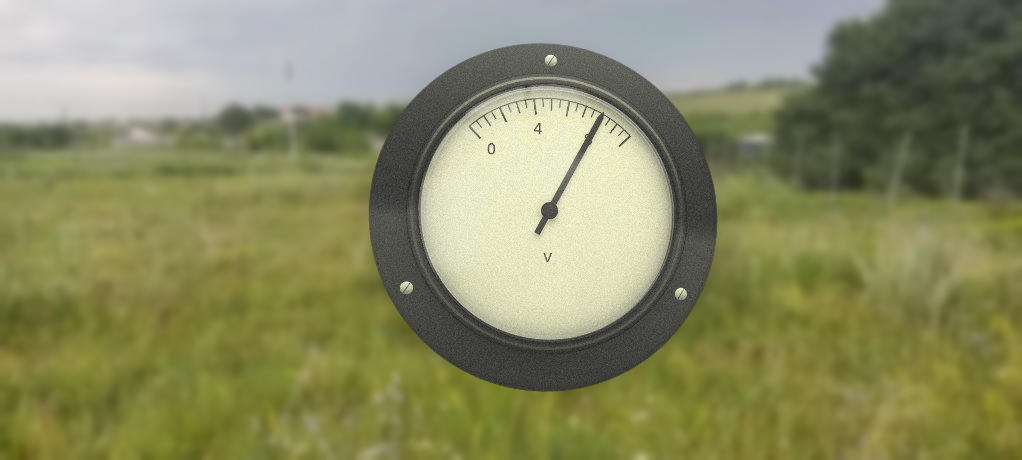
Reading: 8; V
